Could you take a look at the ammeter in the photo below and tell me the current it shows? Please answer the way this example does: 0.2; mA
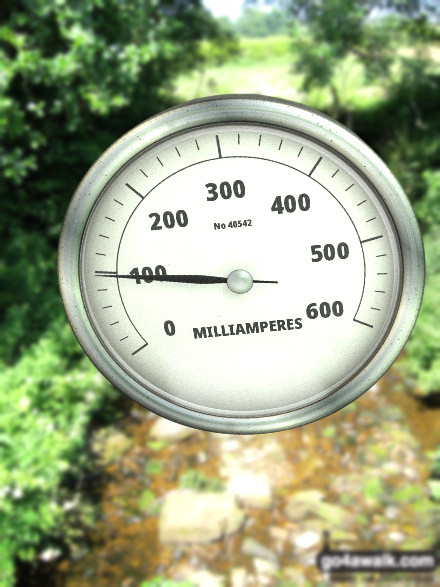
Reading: 100; mA
